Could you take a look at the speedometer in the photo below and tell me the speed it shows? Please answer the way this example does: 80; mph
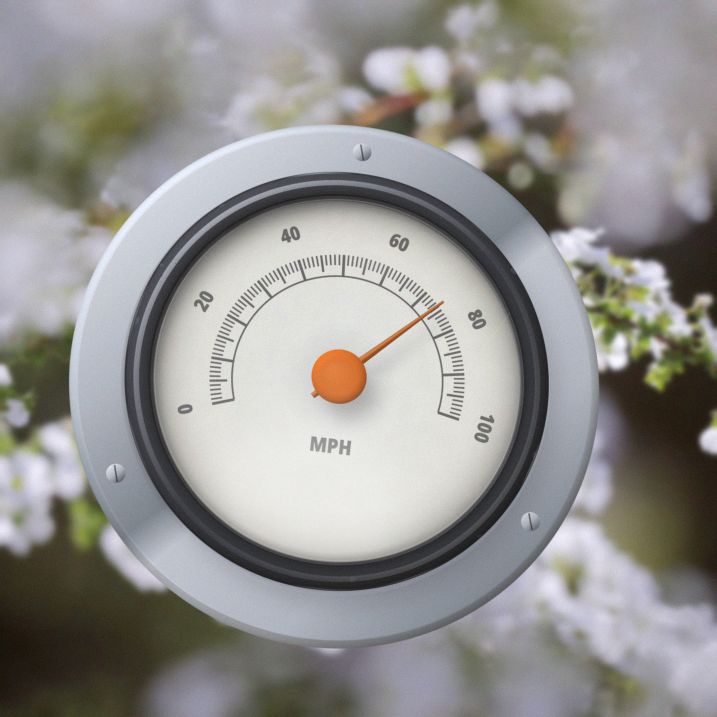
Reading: 74; mph
